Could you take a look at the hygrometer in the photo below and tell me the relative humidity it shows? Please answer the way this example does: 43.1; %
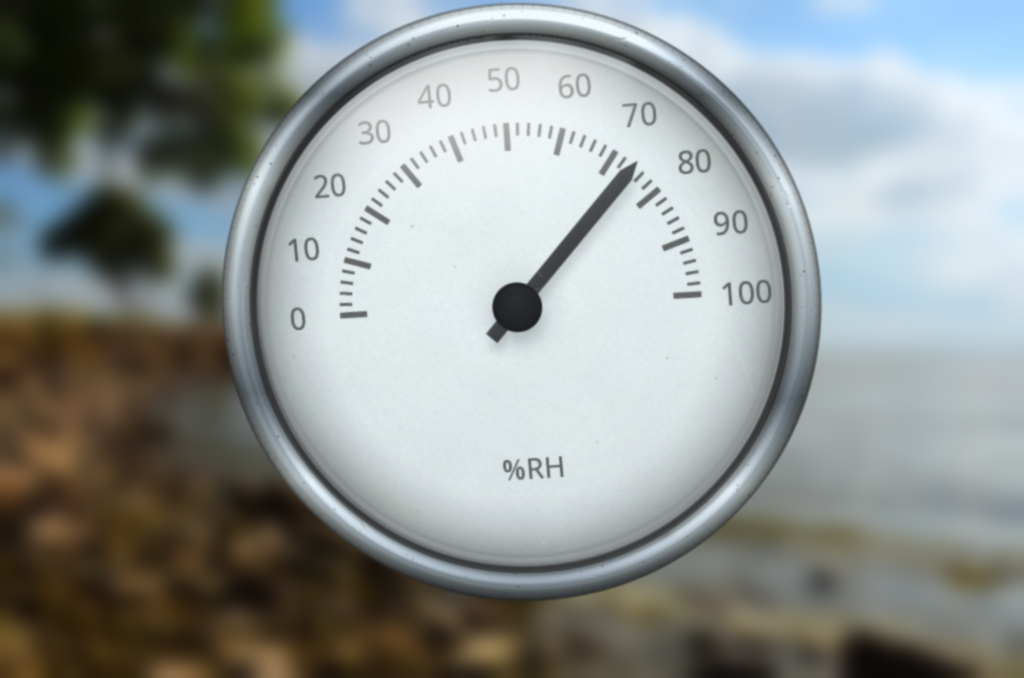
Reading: 74; %
